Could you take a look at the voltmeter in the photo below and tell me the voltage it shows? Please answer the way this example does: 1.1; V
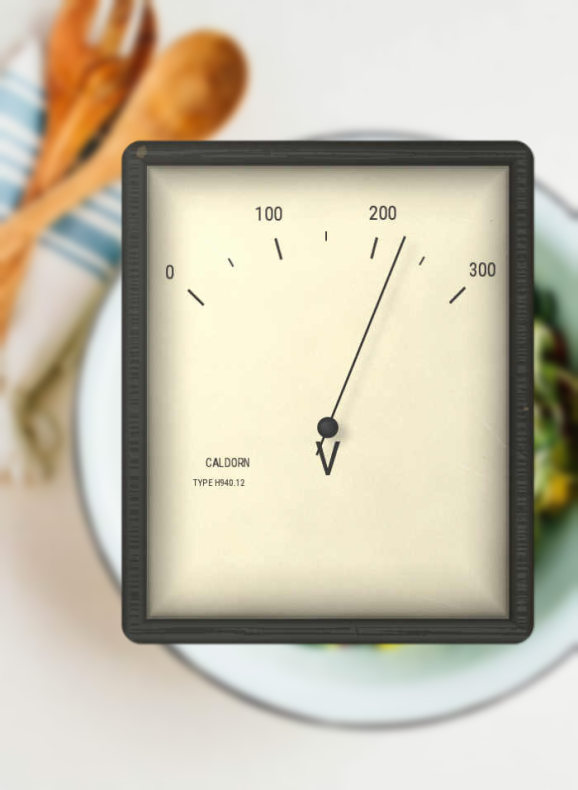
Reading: 225; V
